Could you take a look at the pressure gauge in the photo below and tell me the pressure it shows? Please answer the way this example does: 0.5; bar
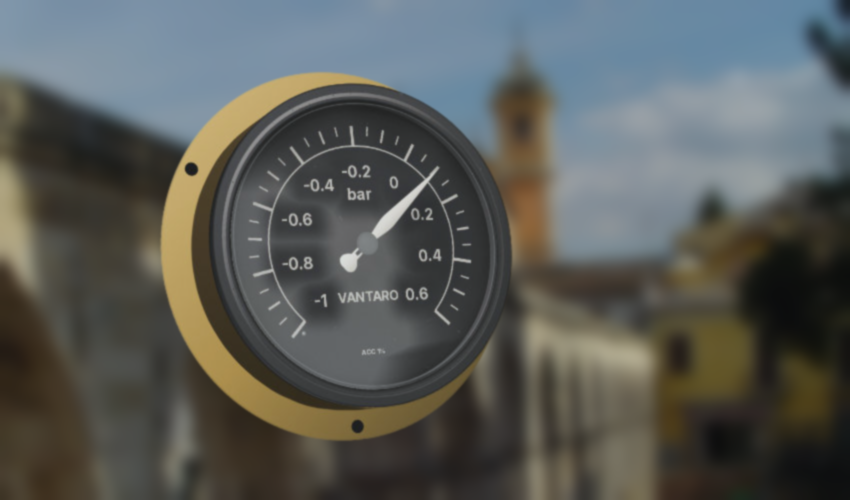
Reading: 0.1; bar
